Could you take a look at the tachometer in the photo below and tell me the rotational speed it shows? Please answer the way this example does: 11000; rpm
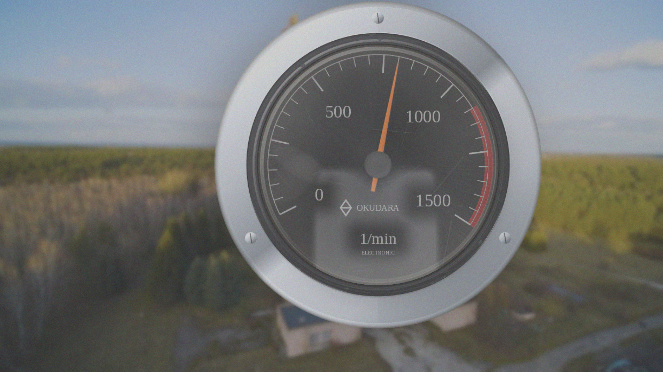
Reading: 800; rpm
